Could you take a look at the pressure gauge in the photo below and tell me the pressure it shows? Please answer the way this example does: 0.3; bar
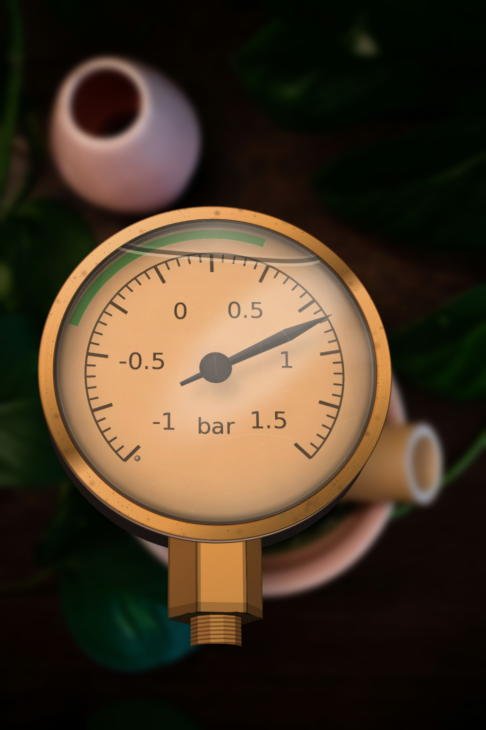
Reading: 0.85; bar
